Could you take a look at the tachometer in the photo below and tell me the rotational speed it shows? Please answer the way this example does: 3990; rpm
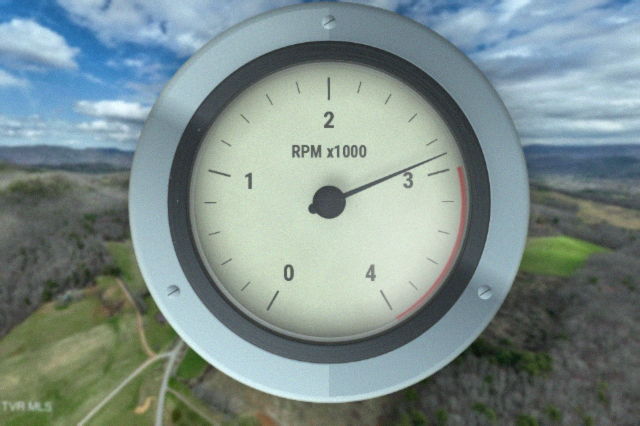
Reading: 2900; rpm
